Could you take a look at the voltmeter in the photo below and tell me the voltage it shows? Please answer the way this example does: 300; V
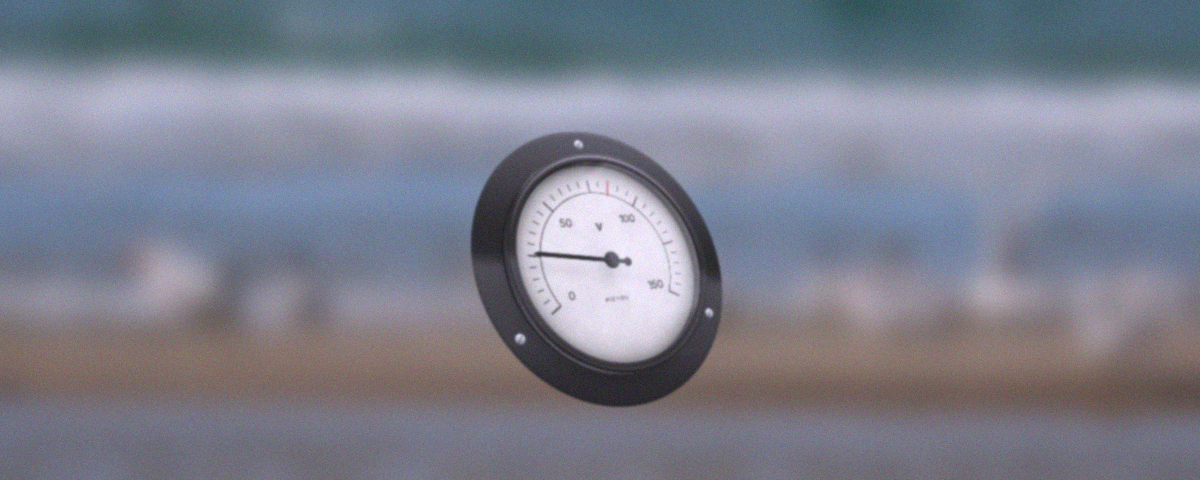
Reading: 25; V
